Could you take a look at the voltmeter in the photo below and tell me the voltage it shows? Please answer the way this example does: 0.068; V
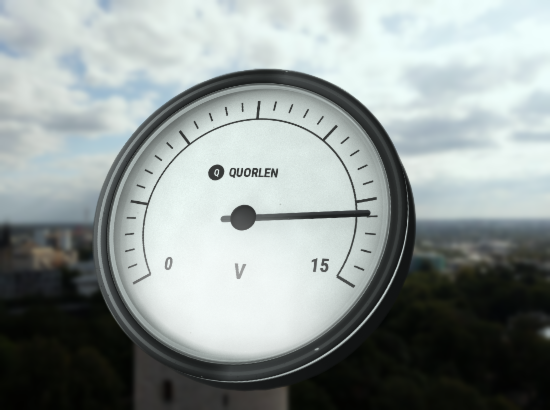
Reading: 13; V
